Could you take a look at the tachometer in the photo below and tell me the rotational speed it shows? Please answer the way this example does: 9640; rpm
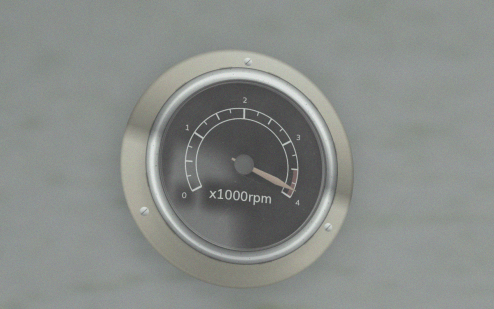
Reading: 3875; rpm
